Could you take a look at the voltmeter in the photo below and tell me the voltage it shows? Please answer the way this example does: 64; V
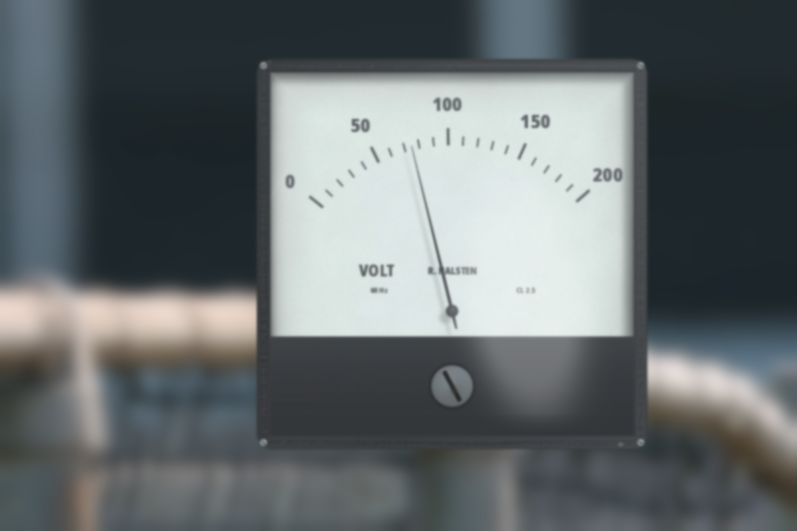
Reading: 75; V
